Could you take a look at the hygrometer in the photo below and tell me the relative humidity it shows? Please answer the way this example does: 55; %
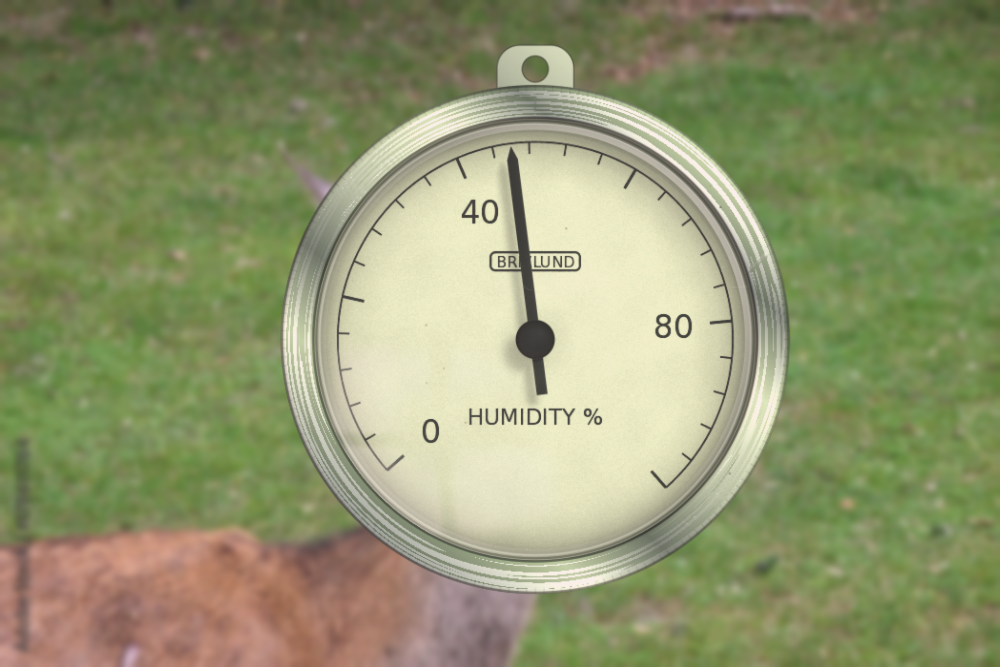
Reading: 46; %
